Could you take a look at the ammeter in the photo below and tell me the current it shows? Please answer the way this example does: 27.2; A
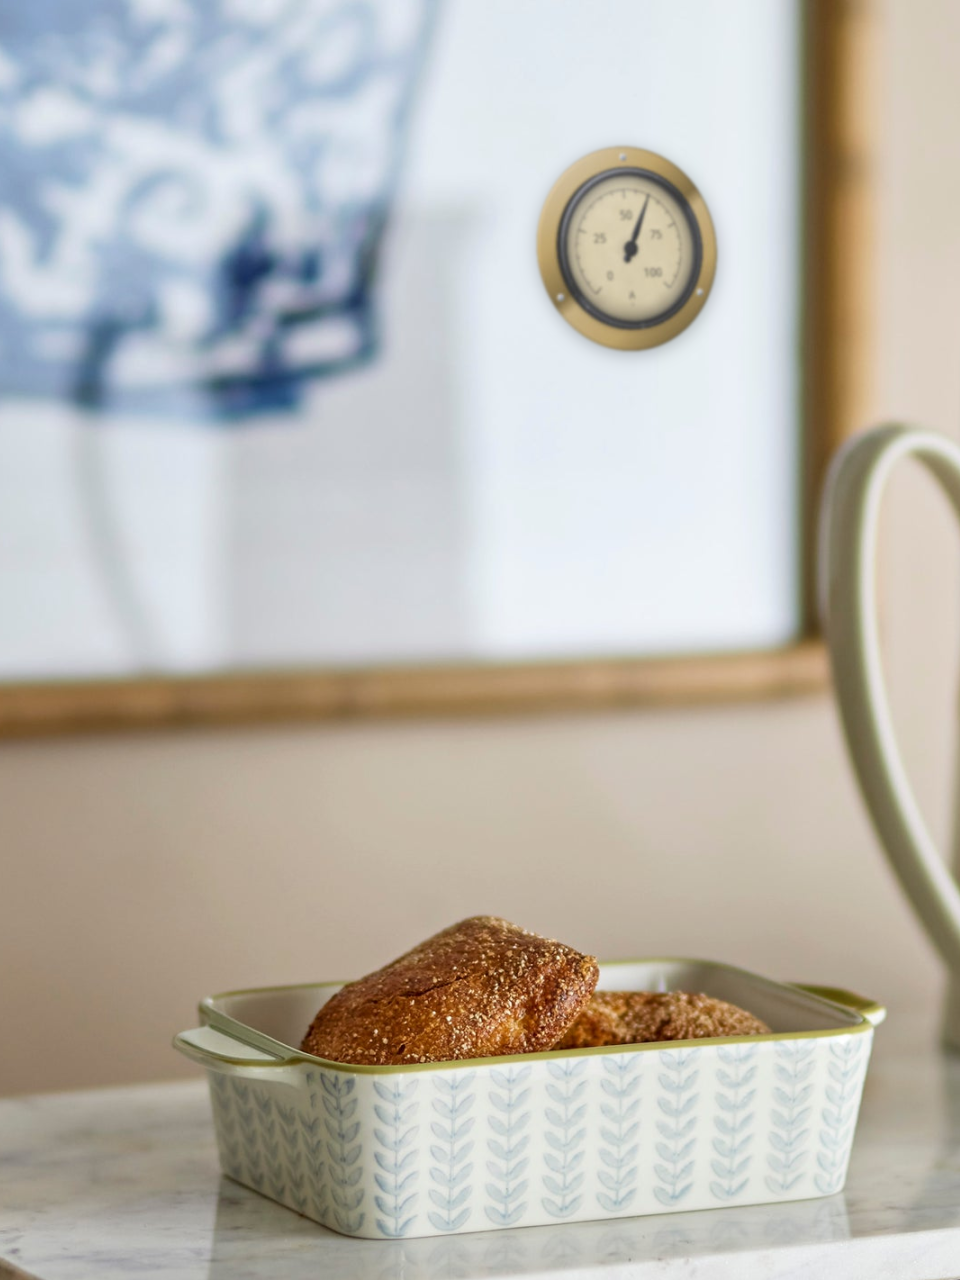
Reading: 60; A
